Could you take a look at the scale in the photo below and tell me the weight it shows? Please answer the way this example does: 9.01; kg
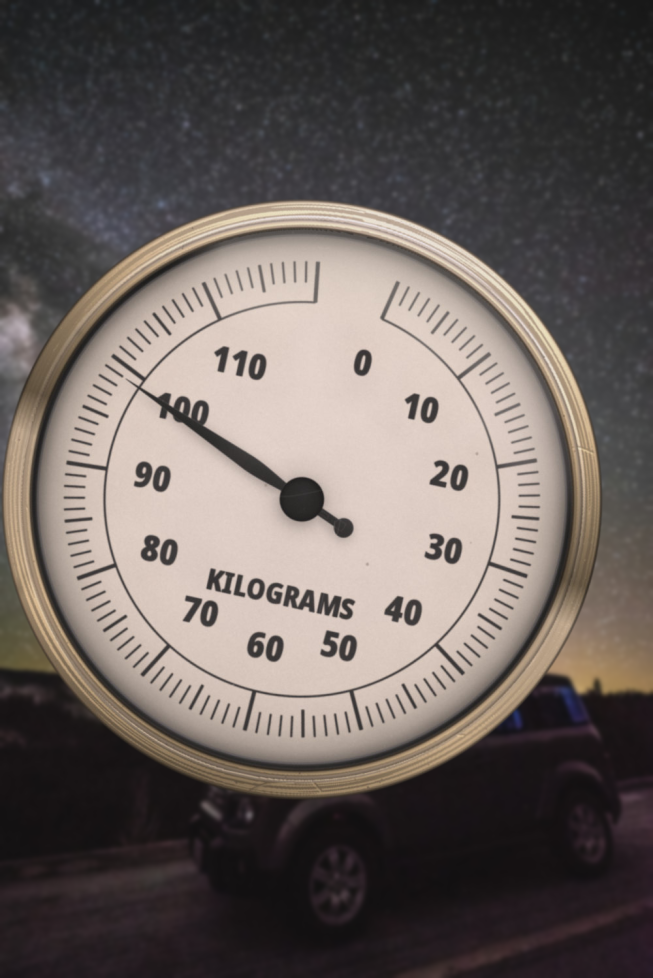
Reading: 99; kg
